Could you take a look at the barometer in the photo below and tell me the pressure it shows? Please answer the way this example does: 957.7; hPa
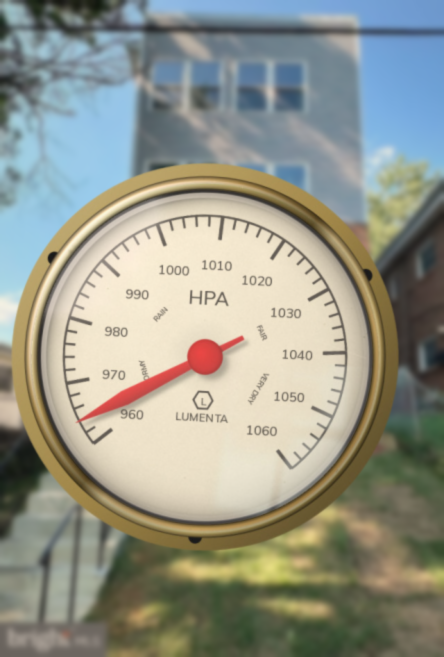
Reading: 964; hPa
